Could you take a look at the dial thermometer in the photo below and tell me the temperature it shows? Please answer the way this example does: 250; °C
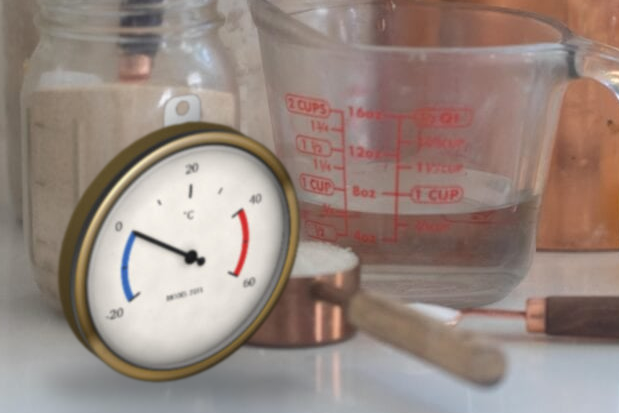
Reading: 0; °C
